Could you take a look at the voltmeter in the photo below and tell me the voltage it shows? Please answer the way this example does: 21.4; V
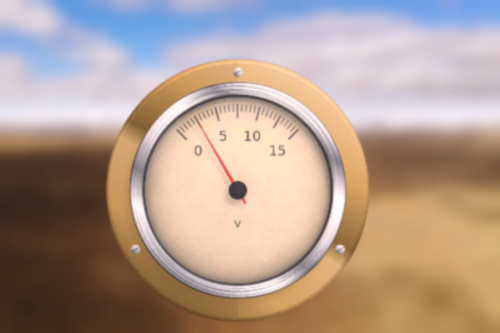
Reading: 2.5; V
